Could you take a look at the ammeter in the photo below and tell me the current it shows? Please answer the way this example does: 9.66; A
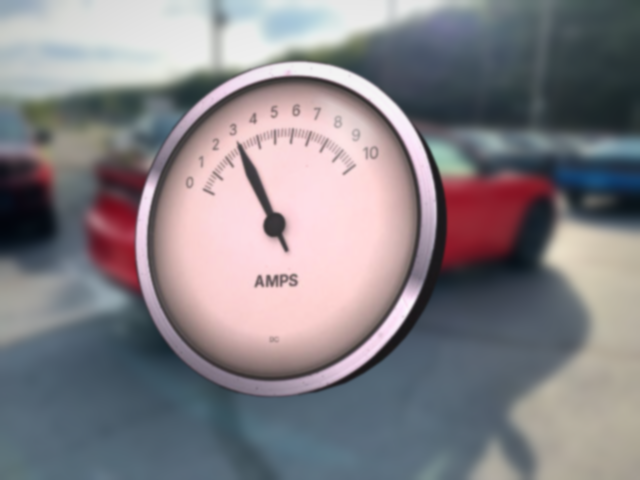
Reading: 3; A
